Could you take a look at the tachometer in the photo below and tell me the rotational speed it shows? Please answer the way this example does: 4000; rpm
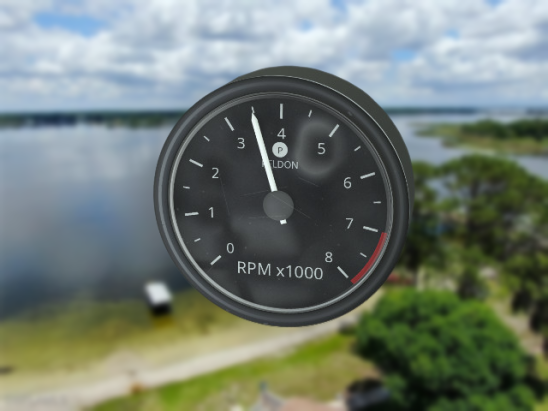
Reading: 3500; rpm
